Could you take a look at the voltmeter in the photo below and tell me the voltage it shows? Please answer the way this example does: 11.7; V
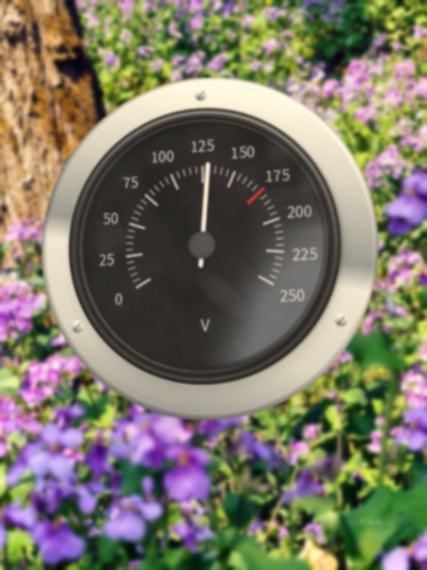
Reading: 130; V
